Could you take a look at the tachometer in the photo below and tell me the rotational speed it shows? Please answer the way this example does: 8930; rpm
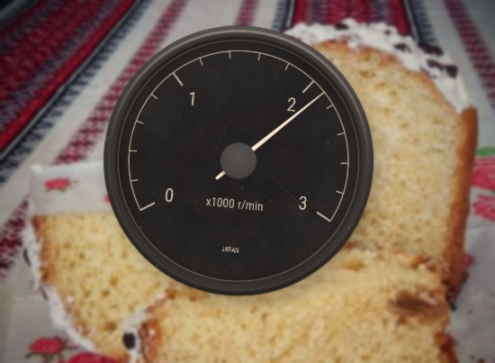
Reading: 2100; rpm
